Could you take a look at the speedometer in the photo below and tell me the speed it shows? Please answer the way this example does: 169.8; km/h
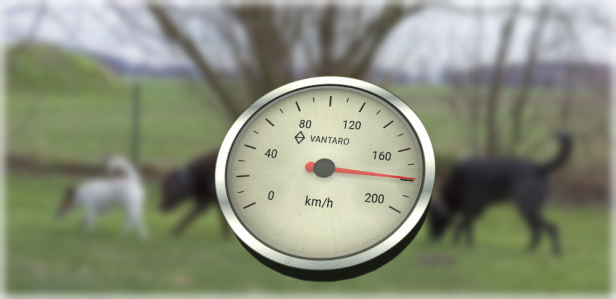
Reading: 180; km/h
